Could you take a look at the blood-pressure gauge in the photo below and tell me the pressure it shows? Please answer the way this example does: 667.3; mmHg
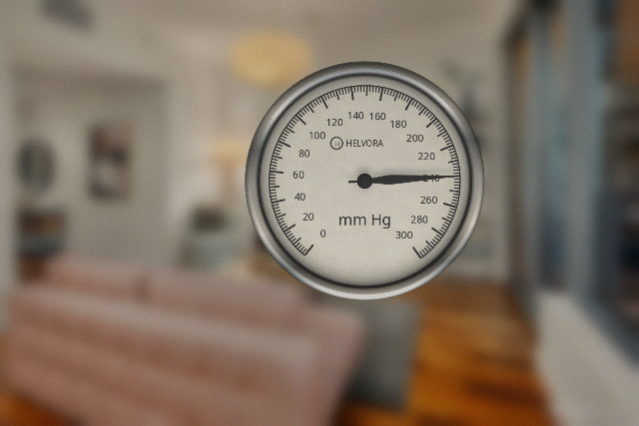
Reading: 240; mmHg
